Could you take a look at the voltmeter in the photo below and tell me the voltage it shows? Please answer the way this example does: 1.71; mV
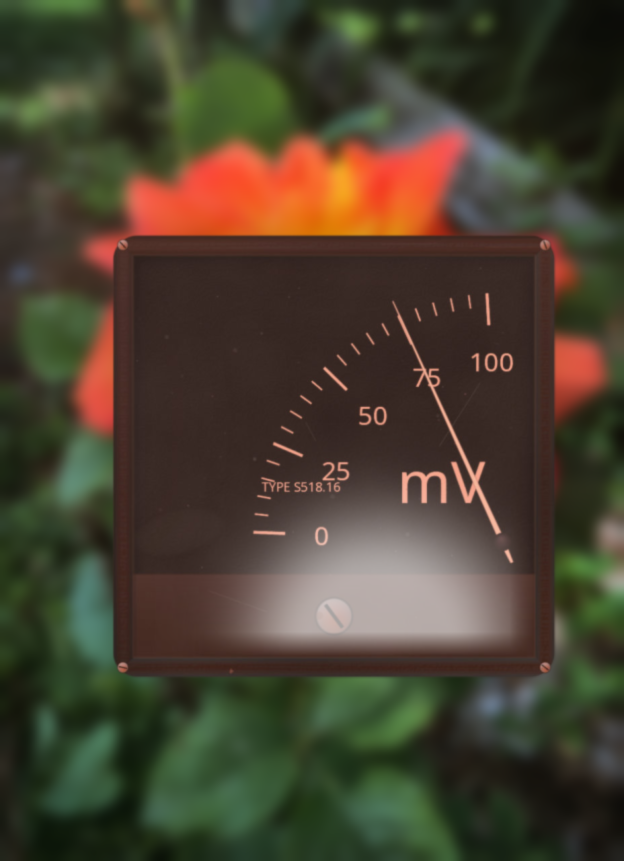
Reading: 75; mV
